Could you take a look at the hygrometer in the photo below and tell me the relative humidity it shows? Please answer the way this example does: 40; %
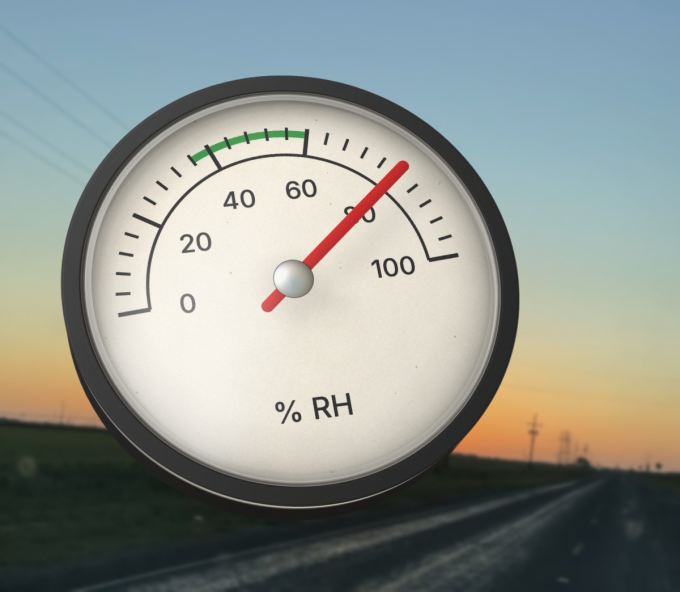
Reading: 80; %
